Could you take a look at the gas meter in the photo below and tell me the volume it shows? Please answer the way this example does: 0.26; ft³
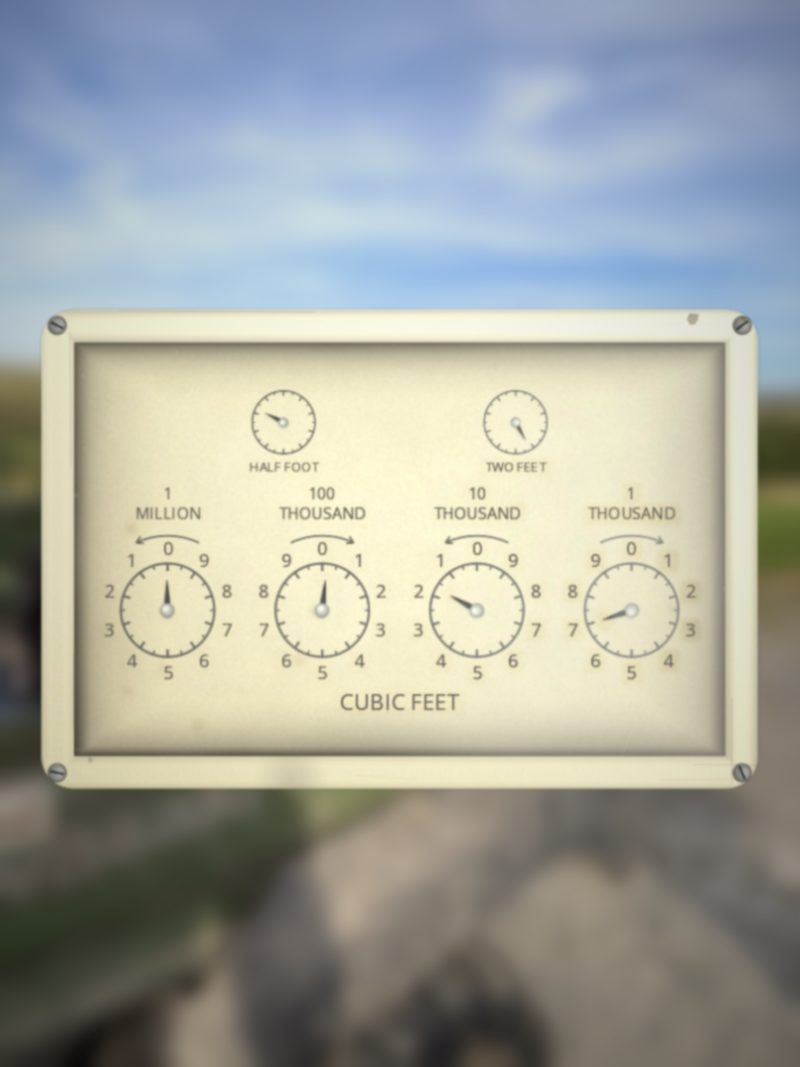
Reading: 1700; ft³
